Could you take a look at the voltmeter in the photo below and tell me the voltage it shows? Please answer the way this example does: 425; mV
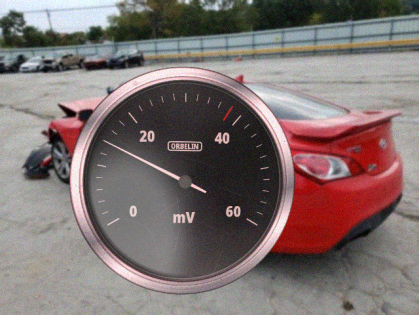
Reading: 14; mV
